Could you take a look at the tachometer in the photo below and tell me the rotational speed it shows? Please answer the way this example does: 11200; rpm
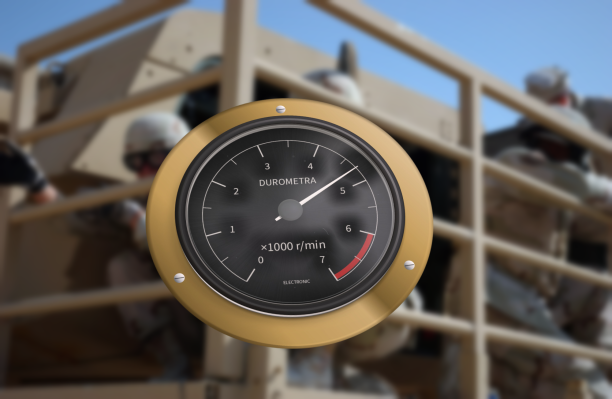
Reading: 4750; rpm
